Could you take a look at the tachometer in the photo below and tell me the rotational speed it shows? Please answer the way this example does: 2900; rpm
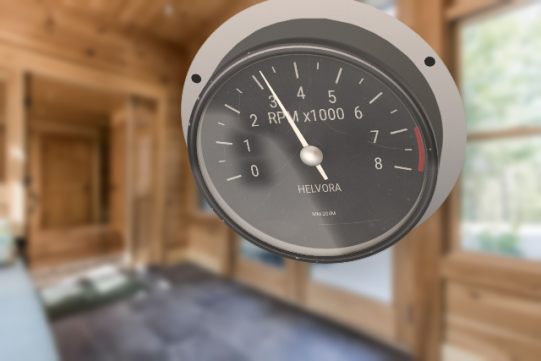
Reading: 3250; rpm
